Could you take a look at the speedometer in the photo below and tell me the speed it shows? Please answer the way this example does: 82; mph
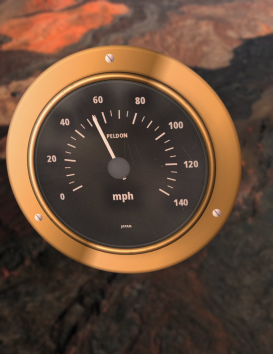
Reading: 55; mph
